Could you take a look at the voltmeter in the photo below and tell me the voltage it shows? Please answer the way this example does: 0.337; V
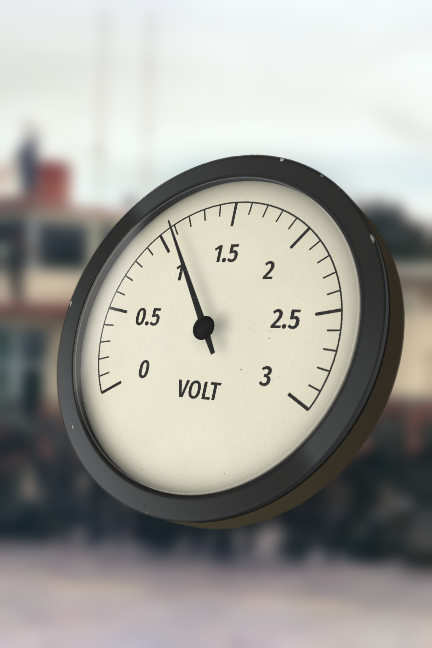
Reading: 1.1; V
